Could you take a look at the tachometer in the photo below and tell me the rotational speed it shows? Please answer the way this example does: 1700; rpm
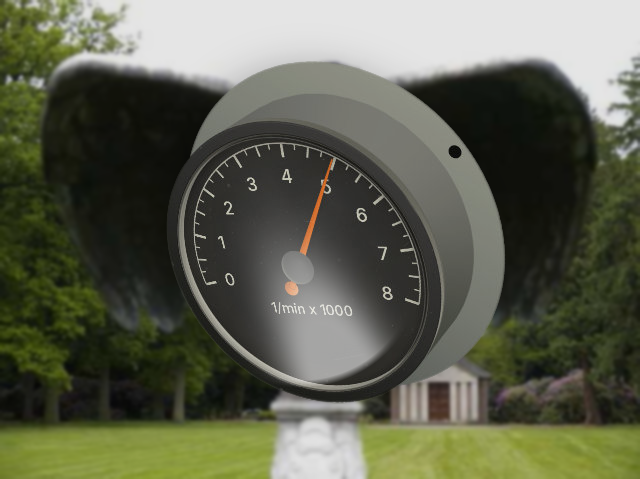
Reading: 5000; rpm
